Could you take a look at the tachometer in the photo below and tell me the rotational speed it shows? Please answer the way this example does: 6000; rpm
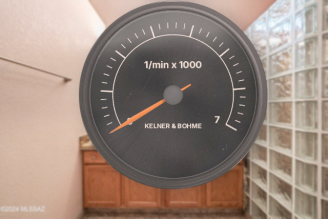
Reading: 0; rpm
